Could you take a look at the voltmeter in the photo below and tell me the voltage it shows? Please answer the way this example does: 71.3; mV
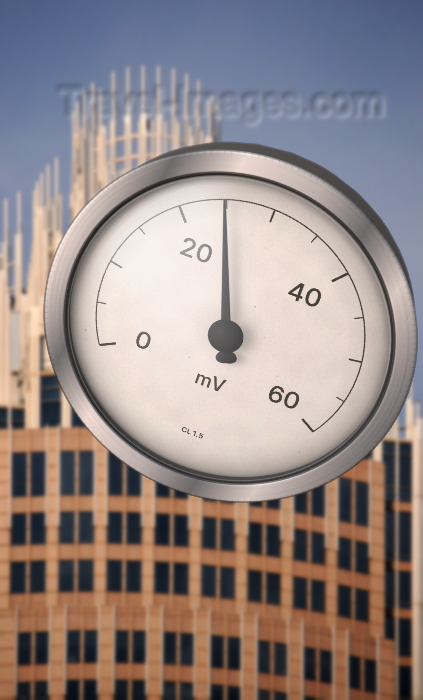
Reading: 25; mV
